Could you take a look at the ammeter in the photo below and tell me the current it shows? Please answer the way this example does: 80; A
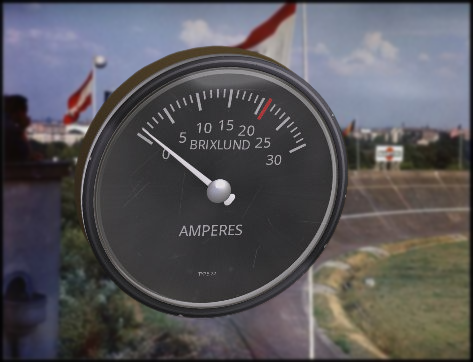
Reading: 1; A
